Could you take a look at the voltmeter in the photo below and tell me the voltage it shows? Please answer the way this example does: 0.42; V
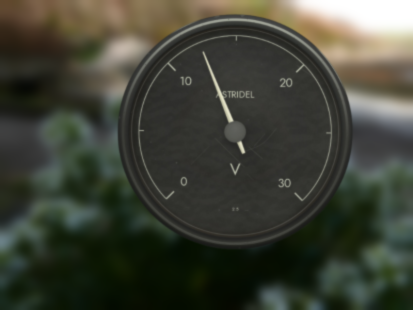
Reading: 12.5; V
